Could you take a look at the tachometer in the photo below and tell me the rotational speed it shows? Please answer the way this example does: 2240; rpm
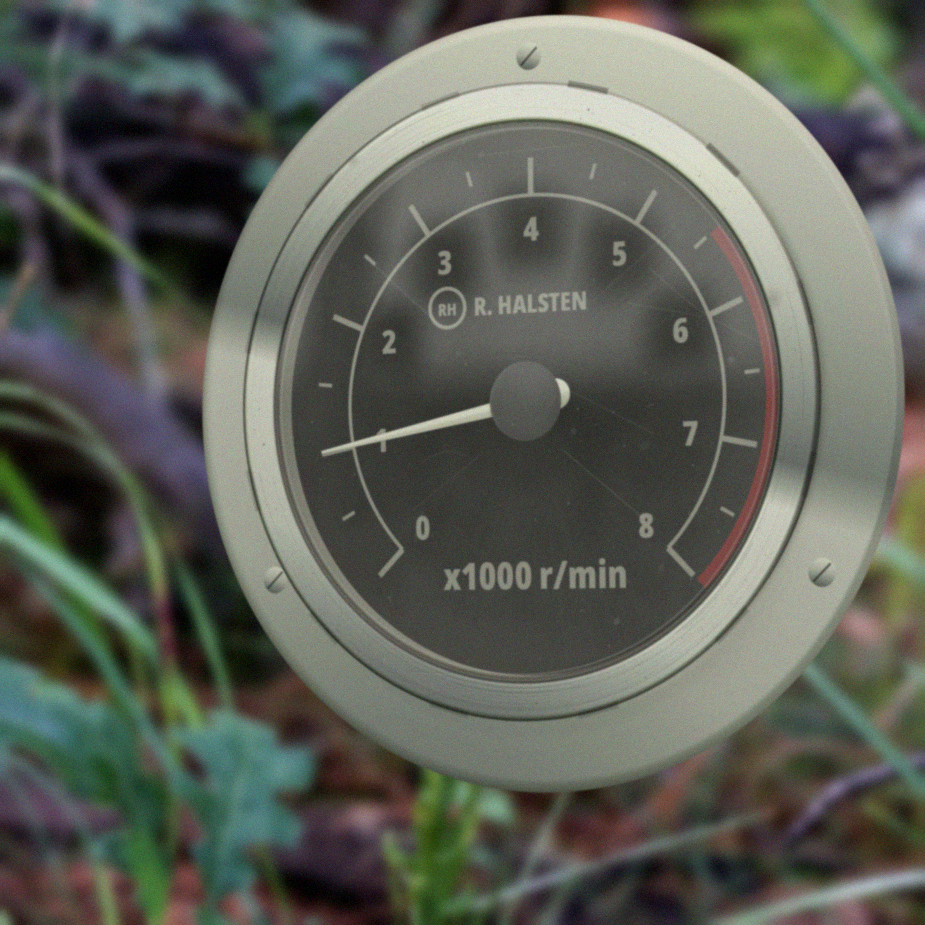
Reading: 1000; rpm
